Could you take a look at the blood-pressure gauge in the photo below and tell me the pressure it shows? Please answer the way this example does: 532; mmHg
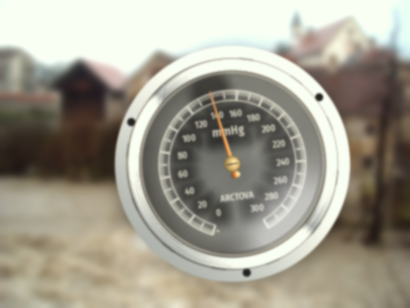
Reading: 140; mmHg
